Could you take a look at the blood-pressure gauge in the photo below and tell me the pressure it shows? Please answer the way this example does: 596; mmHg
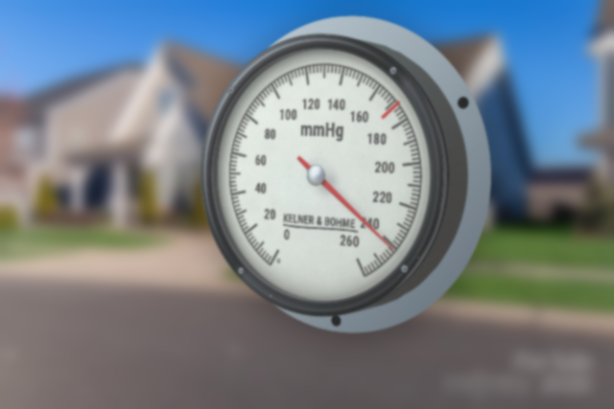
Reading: 240; mmHg
